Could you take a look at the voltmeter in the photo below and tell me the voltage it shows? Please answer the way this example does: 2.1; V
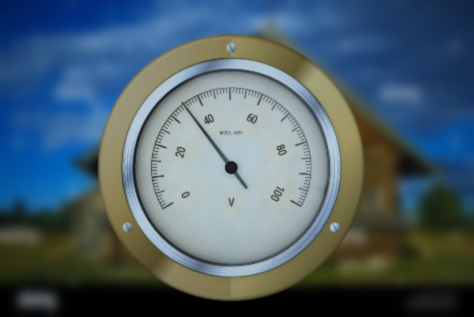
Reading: 35; V
